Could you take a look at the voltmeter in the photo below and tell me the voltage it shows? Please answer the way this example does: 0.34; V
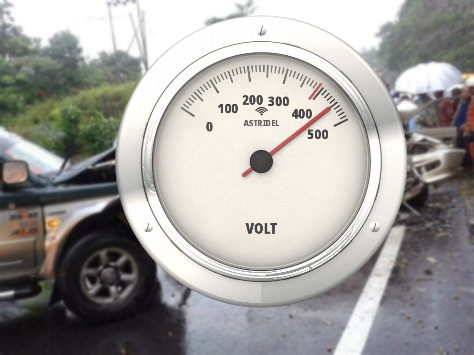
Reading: 450; V
